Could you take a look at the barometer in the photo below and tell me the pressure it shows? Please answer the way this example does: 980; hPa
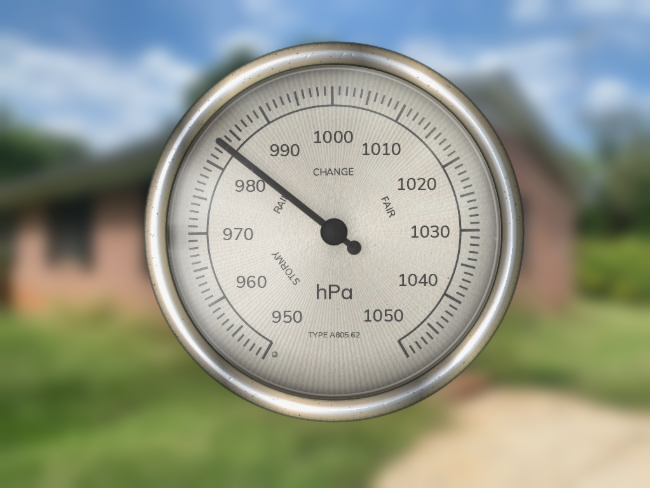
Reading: 983; hPa
